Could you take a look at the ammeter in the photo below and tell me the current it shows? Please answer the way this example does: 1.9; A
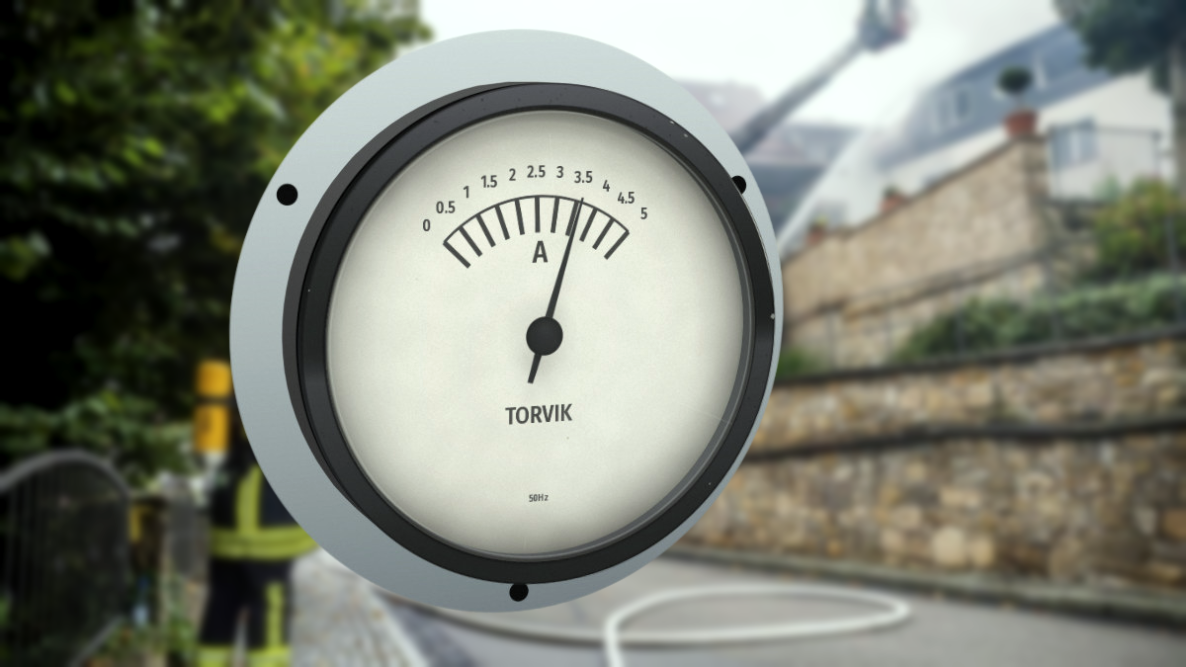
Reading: 3.5; A
